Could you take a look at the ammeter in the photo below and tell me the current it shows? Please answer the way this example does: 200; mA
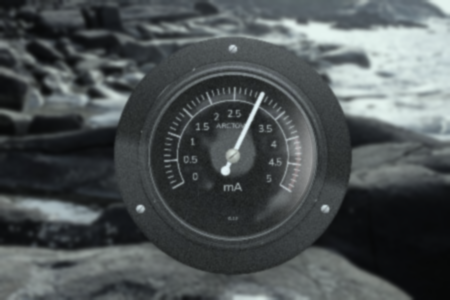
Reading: 3; mA
